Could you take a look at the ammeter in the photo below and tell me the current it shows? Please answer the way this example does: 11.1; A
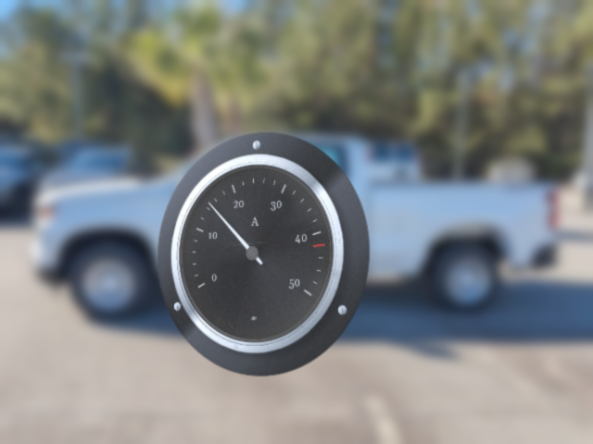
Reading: 15; A
